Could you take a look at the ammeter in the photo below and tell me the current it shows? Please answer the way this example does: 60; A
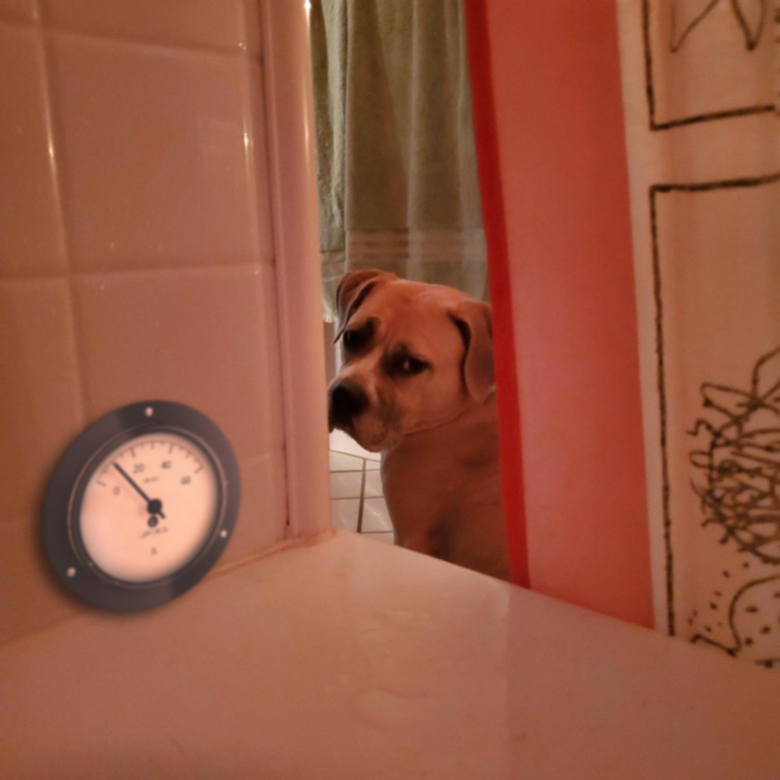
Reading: 10; A
